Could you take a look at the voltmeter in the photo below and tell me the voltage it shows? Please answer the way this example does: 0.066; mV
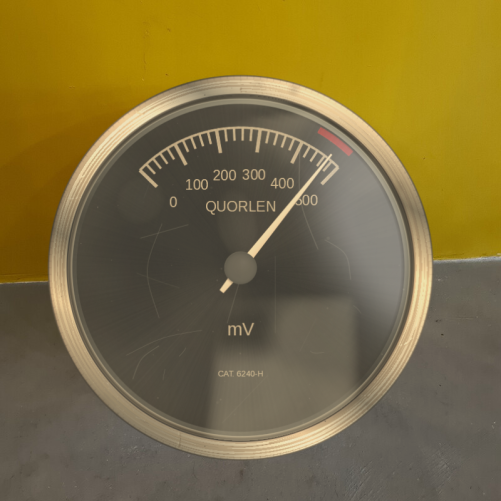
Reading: 470; mV
